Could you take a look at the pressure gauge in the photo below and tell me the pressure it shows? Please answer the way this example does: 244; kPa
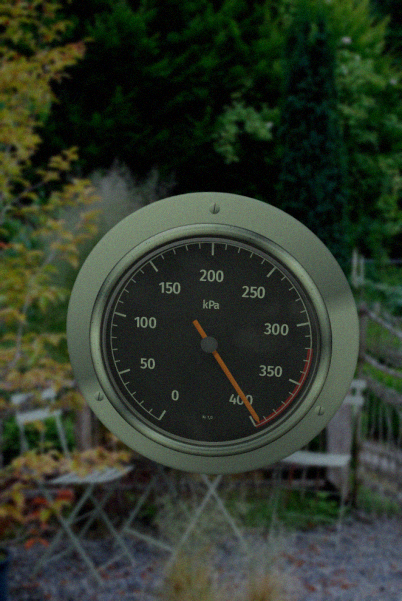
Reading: 395; kPa
